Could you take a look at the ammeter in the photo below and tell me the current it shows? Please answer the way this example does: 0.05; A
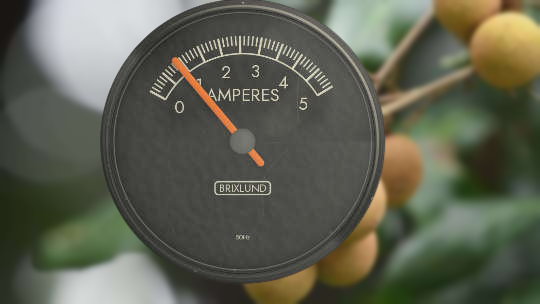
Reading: 0.9; A
